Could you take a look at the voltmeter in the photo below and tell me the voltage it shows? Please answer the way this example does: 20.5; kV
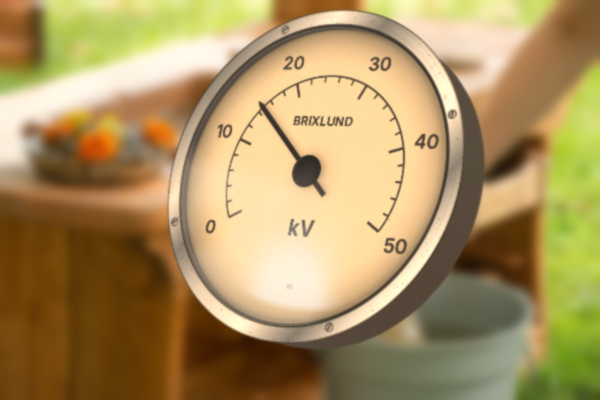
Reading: 15; kV
